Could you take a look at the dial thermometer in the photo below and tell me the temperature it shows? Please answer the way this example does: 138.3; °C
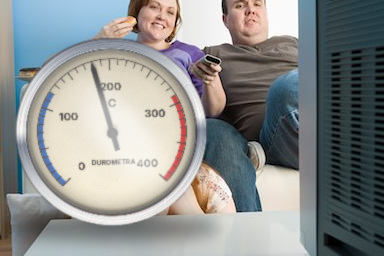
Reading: 180; °C
